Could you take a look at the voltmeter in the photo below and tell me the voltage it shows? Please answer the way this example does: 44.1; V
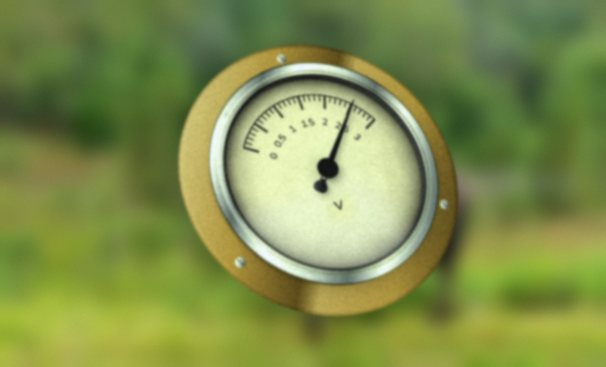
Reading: 2.5; V
